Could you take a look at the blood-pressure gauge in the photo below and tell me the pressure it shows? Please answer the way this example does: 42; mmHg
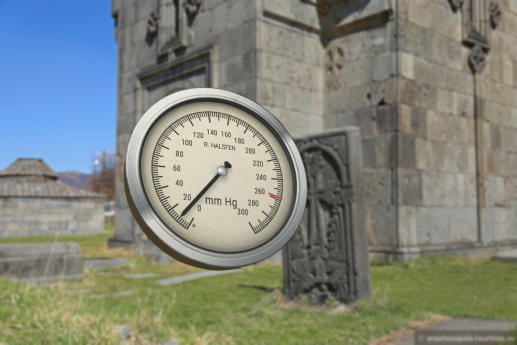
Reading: 10; mmHg
